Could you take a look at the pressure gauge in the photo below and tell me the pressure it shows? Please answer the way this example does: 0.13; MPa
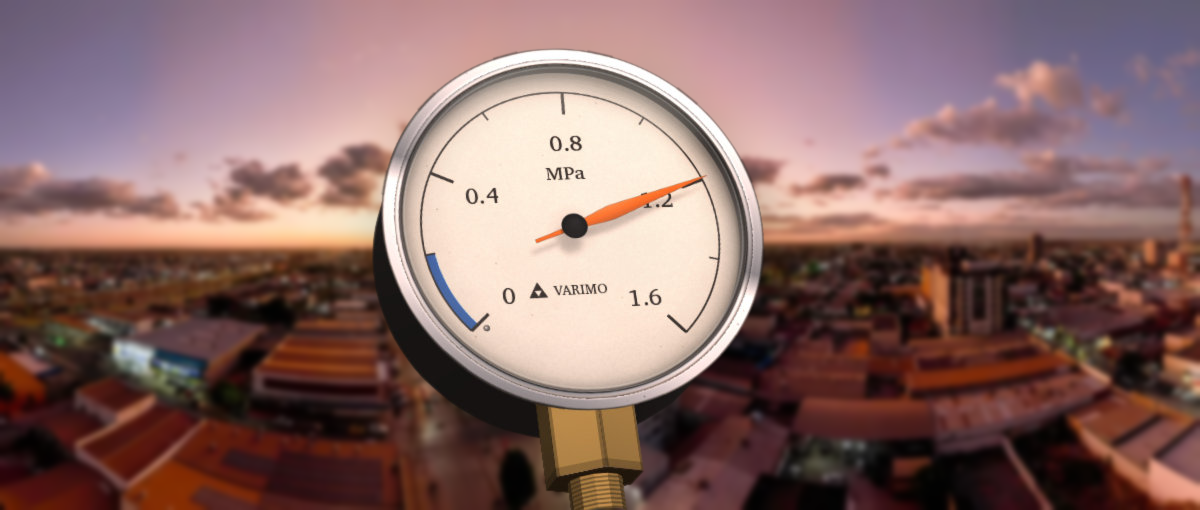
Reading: 1.2; MPa
